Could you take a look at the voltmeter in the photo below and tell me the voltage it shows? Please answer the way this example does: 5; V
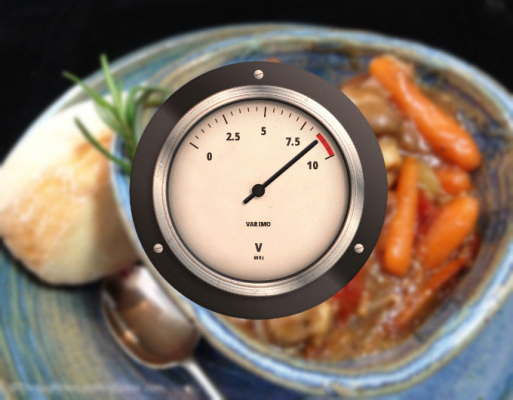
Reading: 8.75; V
